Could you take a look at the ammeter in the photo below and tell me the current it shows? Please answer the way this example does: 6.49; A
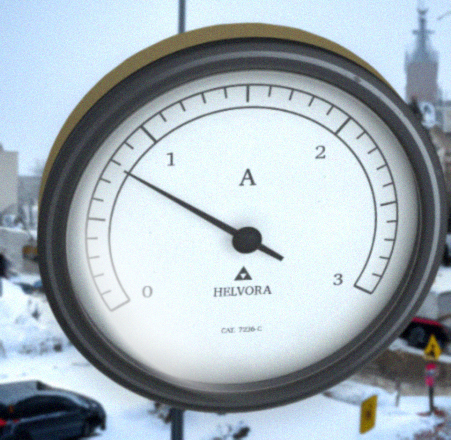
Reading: 0.8; A
